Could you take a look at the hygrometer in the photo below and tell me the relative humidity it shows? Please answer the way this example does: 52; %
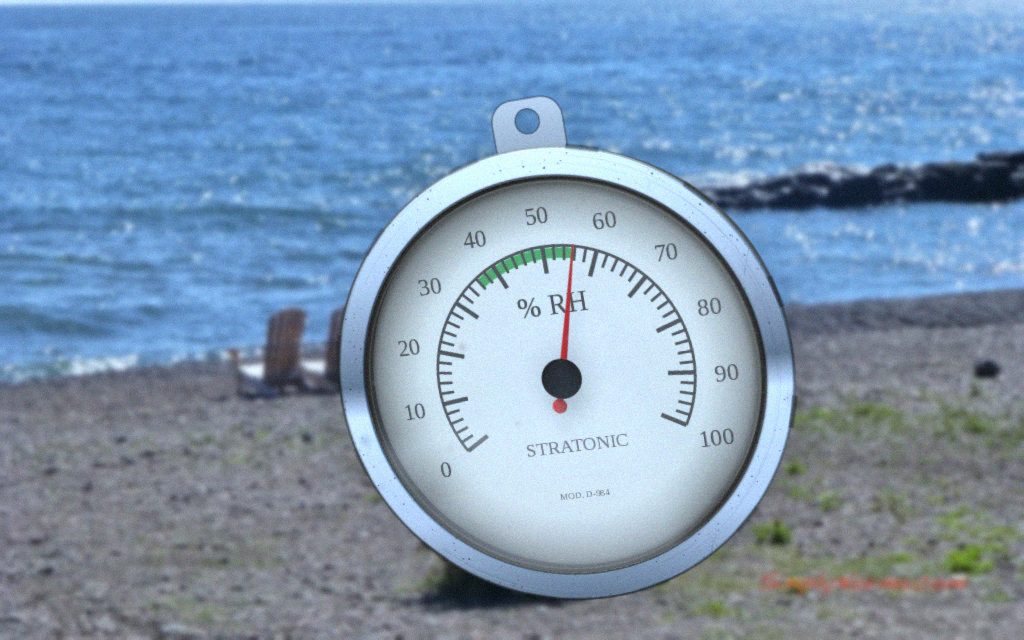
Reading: 56; %
